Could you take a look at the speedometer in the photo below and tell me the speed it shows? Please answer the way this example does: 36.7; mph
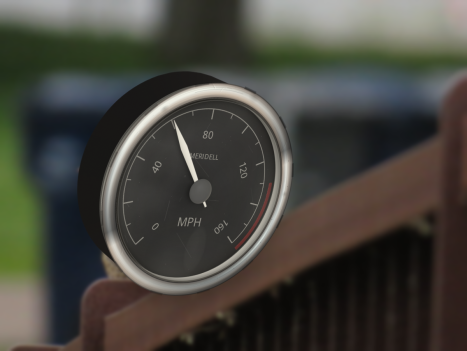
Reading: 60; mph
